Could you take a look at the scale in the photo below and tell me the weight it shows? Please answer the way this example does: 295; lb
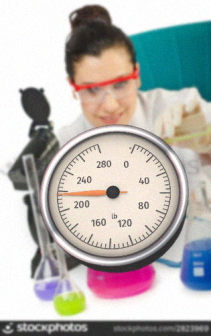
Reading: 216; lb
